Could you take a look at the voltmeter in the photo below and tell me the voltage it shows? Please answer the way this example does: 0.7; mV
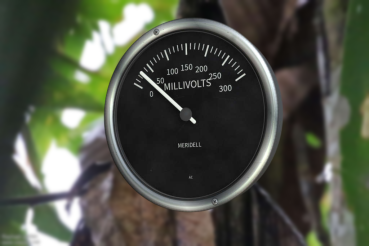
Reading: 30; mV
